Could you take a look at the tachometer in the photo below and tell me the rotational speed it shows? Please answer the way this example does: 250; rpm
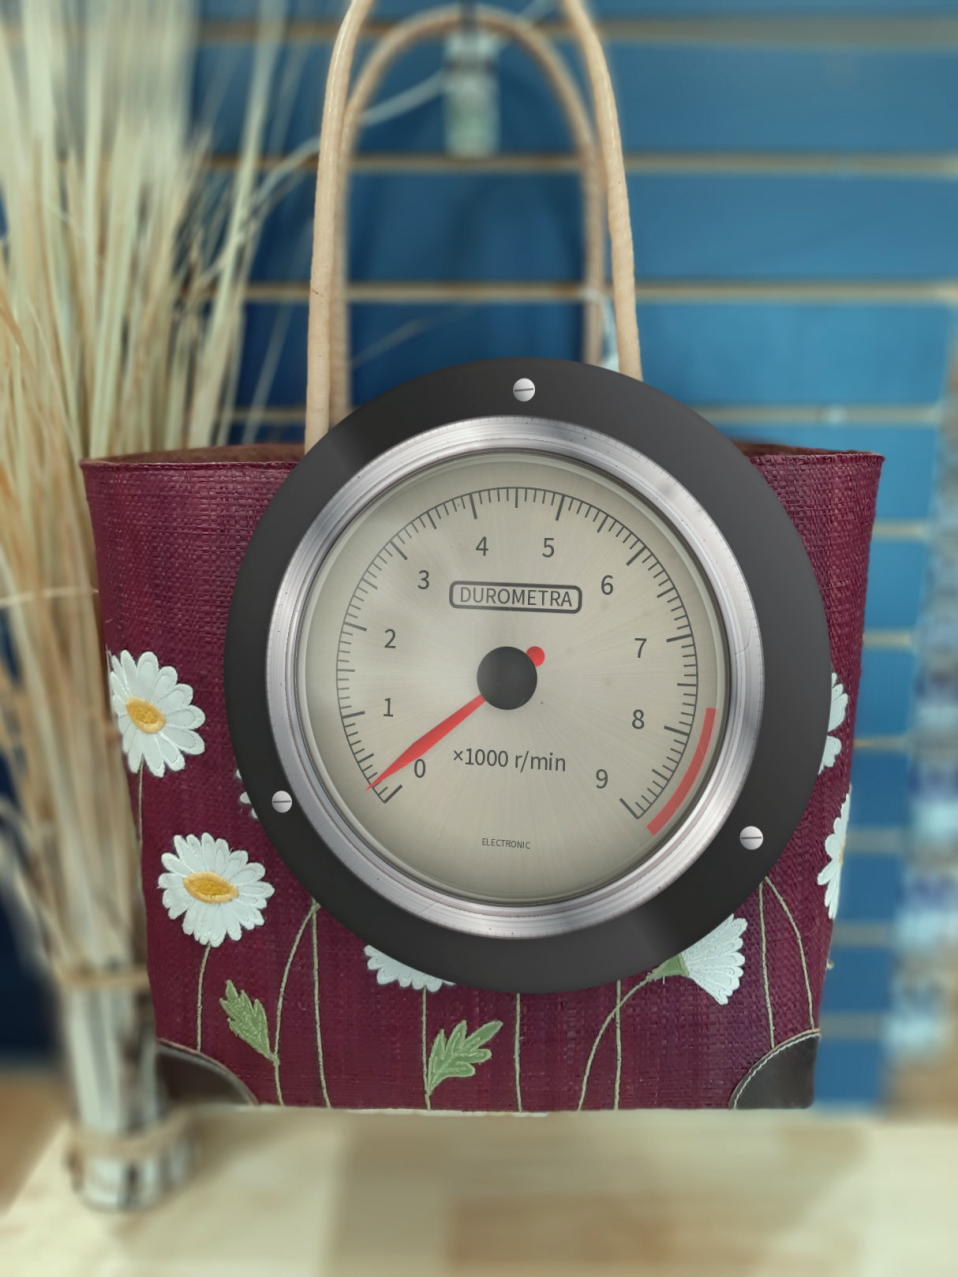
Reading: 200; rpm
